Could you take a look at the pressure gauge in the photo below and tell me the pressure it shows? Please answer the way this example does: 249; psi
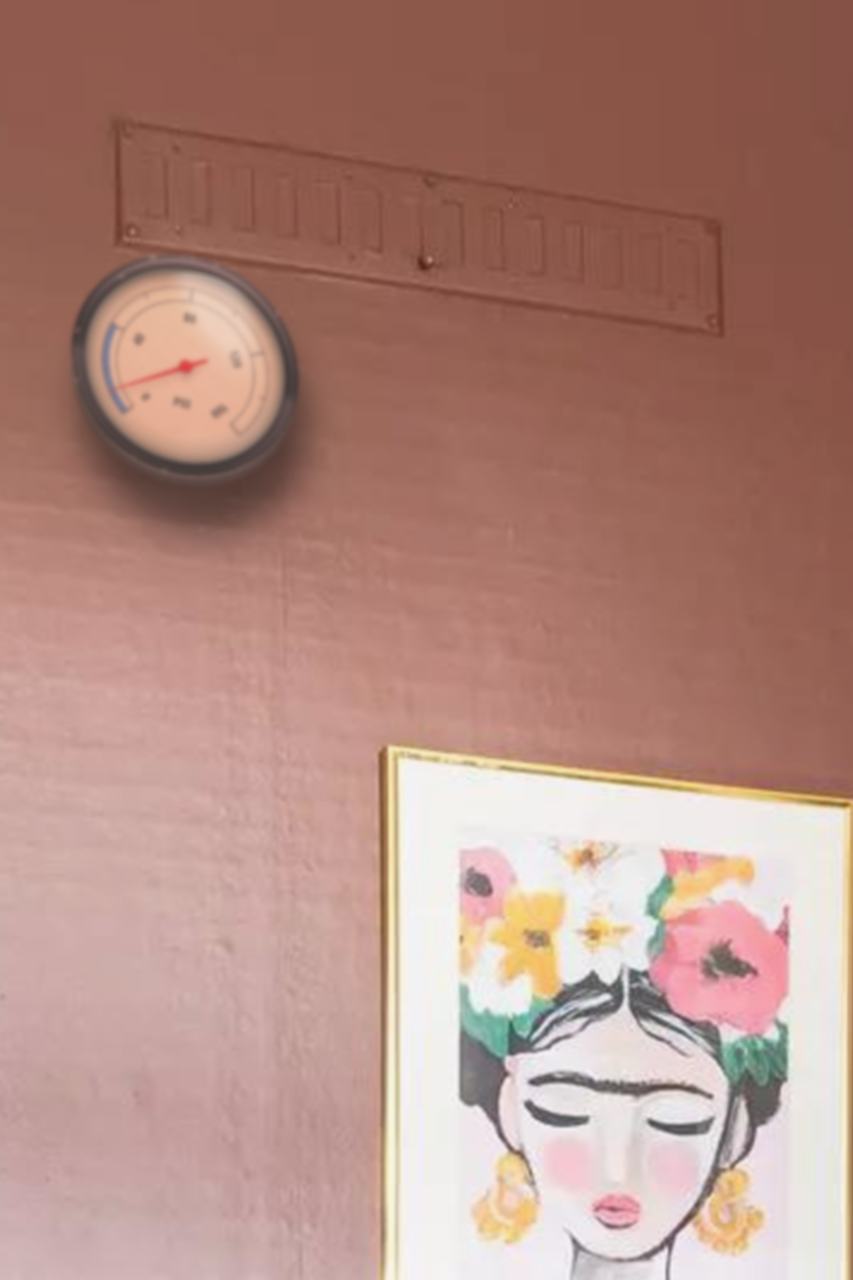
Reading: 10; psi
